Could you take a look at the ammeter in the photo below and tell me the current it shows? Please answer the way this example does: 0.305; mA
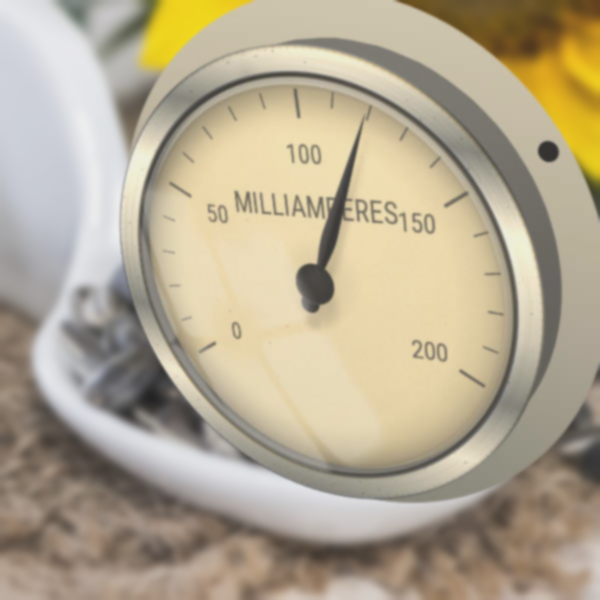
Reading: 120; mA
